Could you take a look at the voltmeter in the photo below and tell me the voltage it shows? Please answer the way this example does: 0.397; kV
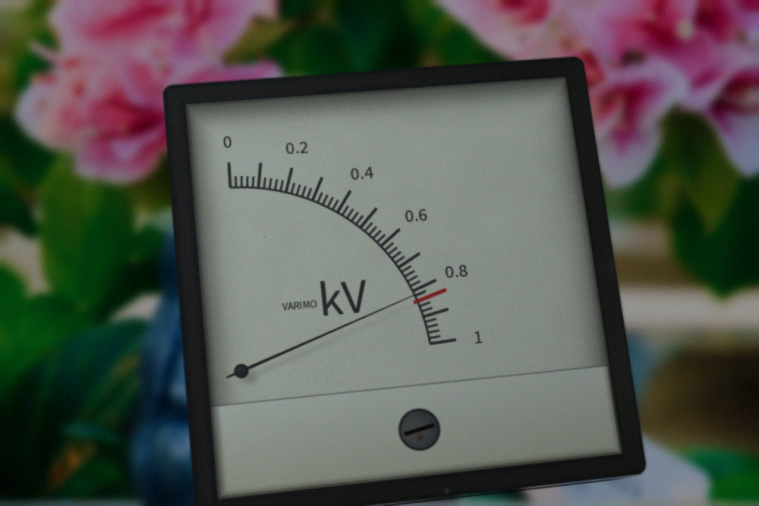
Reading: 0.82; kV
